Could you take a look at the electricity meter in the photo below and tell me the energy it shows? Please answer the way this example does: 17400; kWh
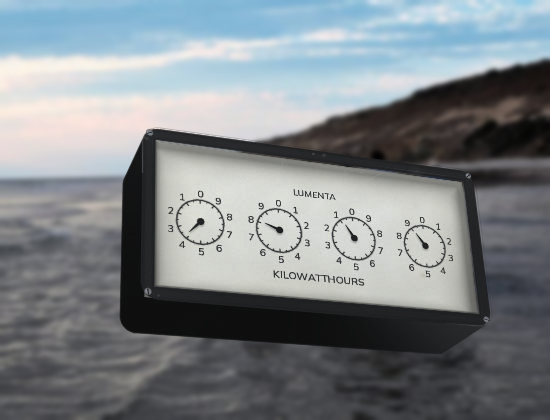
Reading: 3809; kWh
